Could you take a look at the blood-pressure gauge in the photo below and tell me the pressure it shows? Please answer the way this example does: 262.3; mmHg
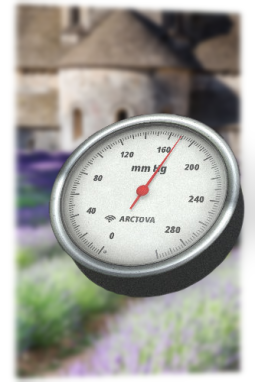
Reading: 170; mmHg
